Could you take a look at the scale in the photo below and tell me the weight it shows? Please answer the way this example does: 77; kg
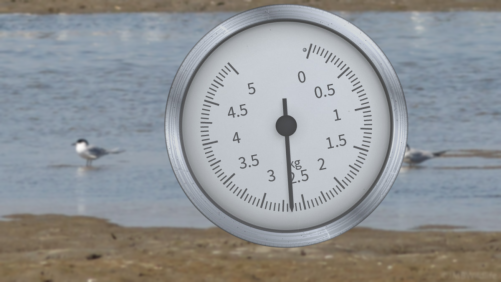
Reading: 2.65; kg
